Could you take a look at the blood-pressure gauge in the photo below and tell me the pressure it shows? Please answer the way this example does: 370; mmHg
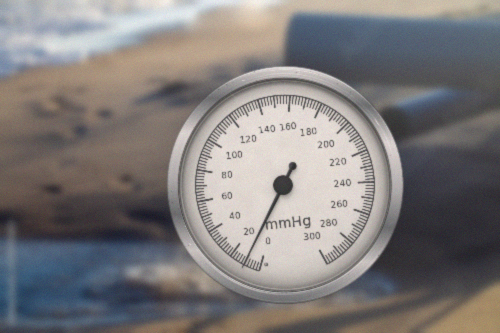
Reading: 10; mmHg
